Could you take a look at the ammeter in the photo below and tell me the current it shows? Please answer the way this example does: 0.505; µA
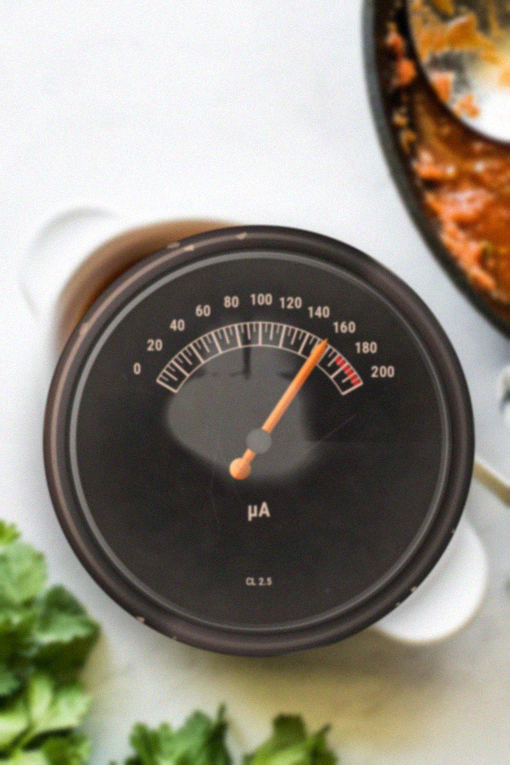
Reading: 155; µA
